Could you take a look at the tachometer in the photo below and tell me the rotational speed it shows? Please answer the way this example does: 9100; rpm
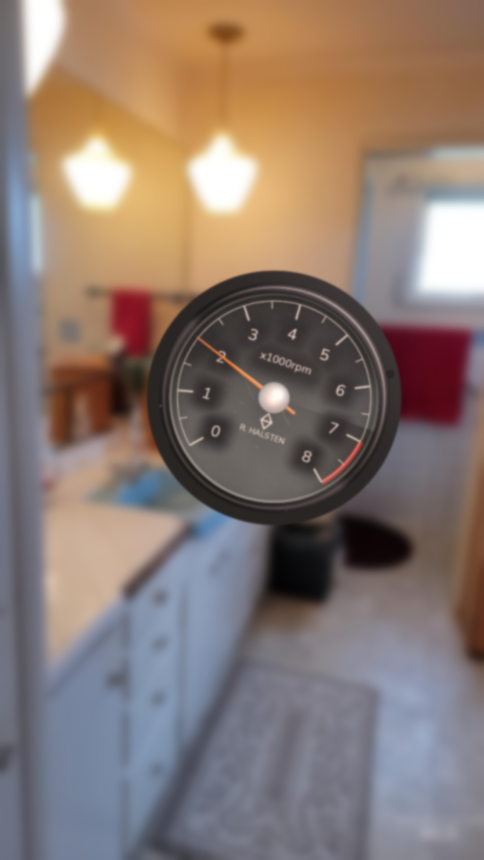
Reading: 2000; rpm
